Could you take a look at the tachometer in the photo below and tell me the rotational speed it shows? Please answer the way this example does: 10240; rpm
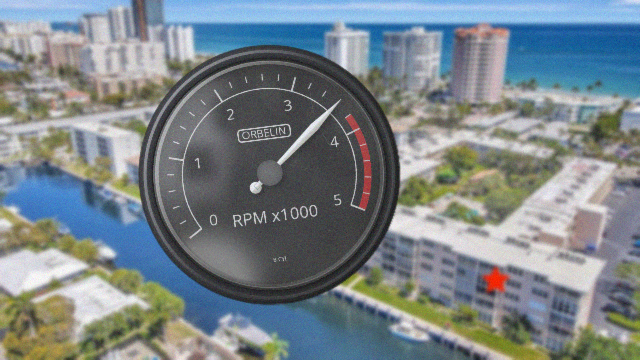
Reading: 3600; rpm
